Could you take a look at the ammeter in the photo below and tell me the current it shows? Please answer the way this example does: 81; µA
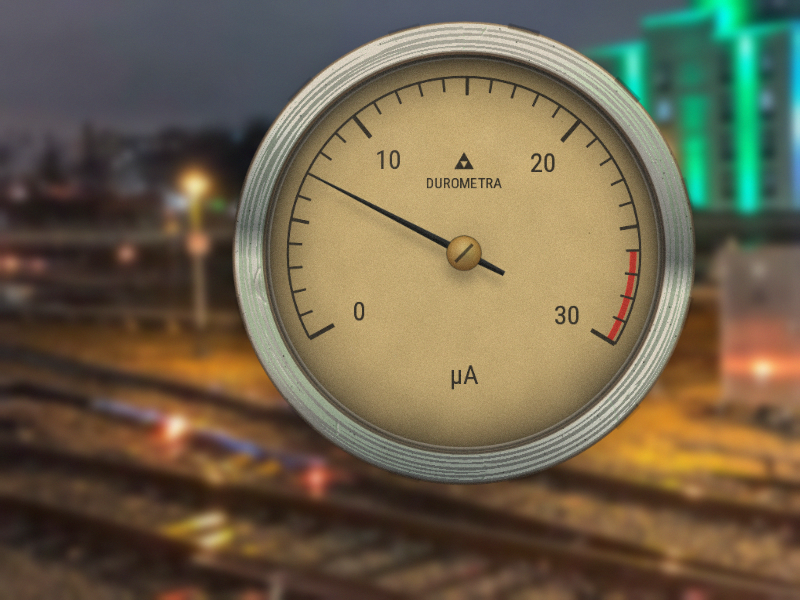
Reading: 7; µA
